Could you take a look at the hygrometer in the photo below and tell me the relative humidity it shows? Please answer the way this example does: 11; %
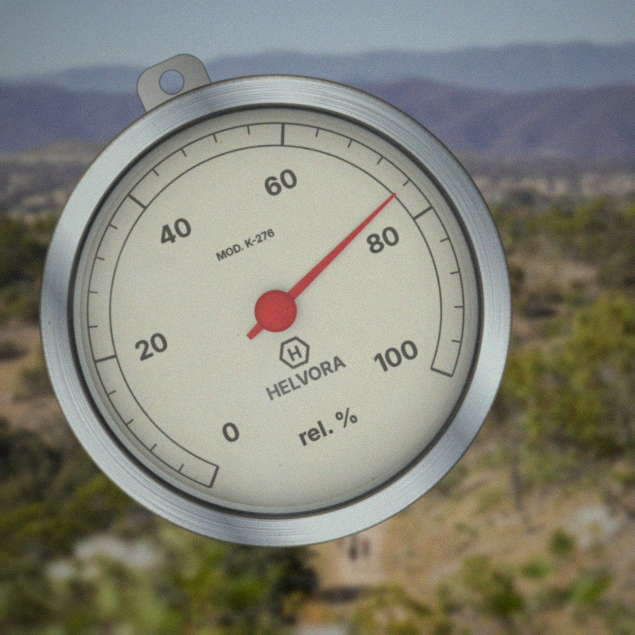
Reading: 76; %
